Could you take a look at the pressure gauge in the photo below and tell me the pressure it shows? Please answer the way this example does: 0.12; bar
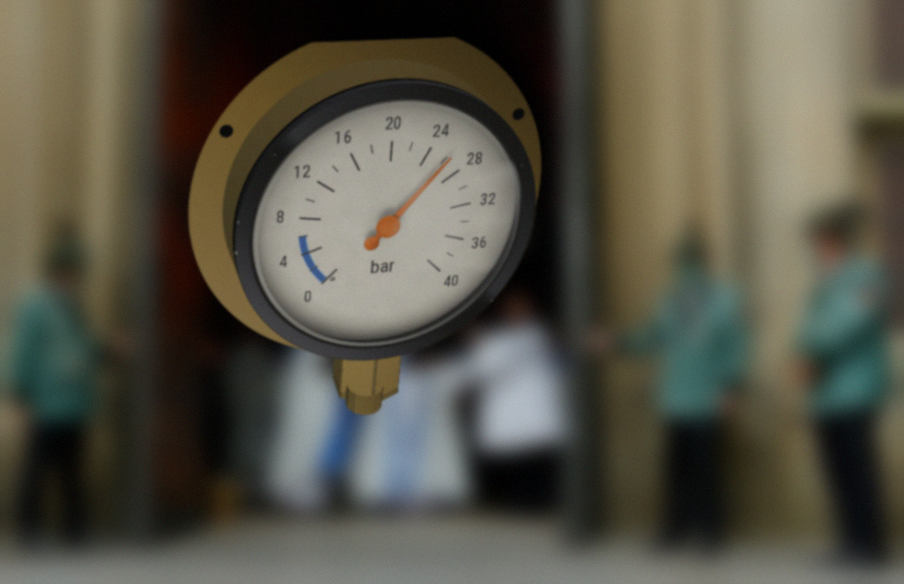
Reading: 26; bar
